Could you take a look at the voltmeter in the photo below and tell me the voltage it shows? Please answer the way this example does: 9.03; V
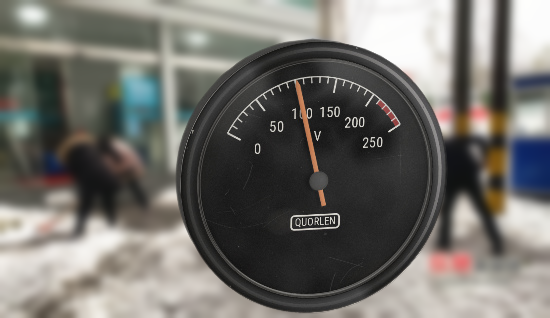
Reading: 100; V
